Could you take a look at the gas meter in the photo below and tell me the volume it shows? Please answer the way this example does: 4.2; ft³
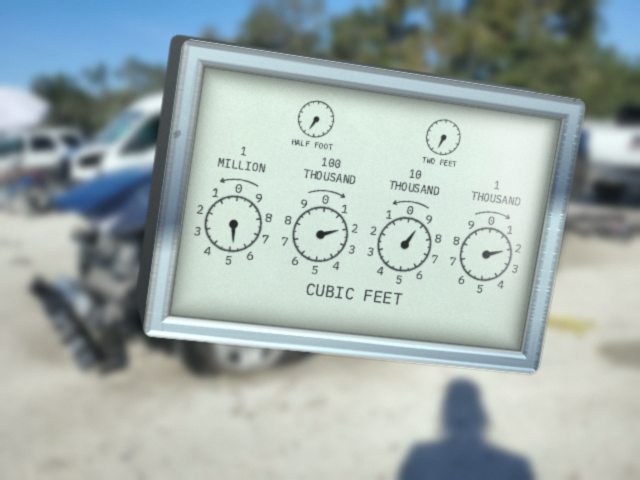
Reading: 519200; ft³
